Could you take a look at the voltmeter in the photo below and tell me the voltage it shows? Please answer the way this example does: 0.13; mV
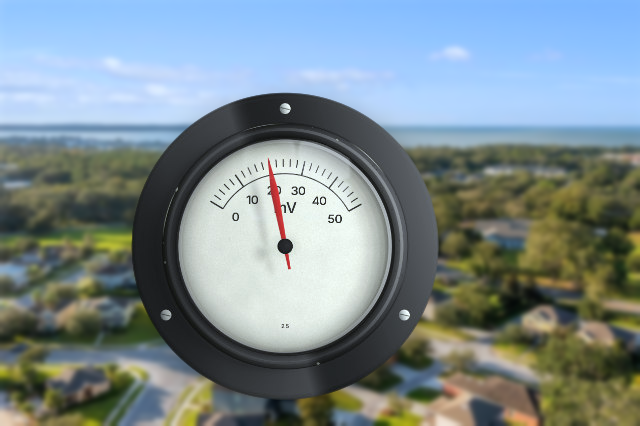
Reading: 20; mV
